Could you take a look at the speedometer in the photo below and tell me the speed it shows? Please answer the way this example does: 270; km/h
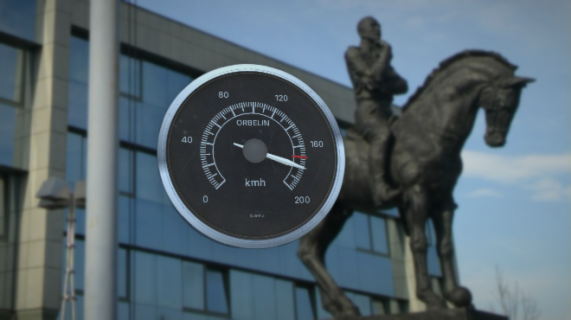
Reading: 180; km/h
